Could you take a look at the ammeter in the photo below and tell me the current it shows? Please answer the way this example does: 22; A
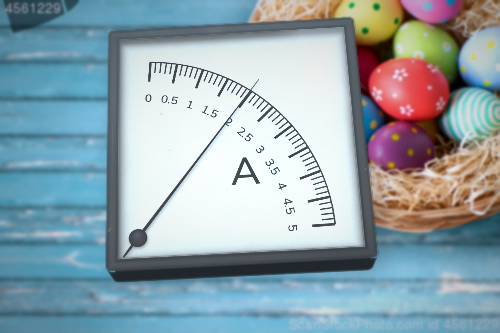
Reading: 2; A
